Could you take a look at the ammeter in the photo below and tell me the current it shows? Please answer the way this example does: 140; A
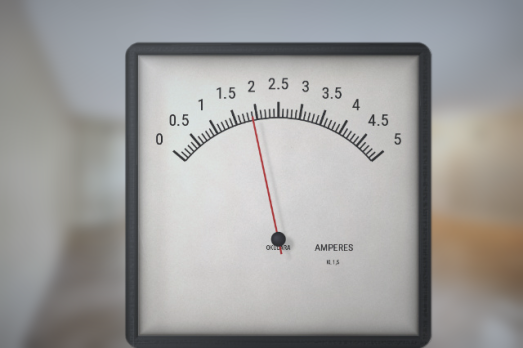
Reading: 1.9; A
